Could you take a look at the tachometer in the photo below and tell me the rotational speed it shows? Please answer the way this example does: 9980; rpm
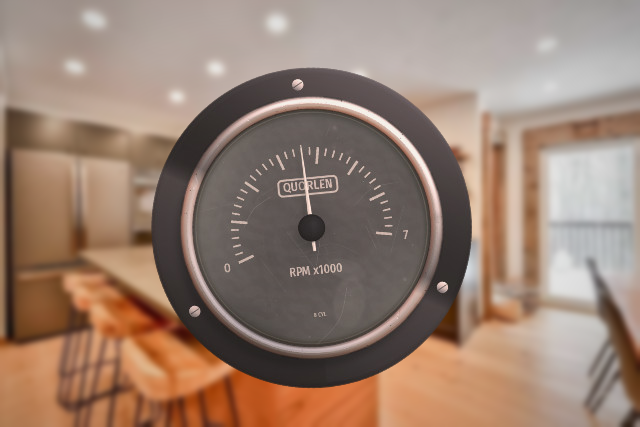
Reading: 3600; rpm
